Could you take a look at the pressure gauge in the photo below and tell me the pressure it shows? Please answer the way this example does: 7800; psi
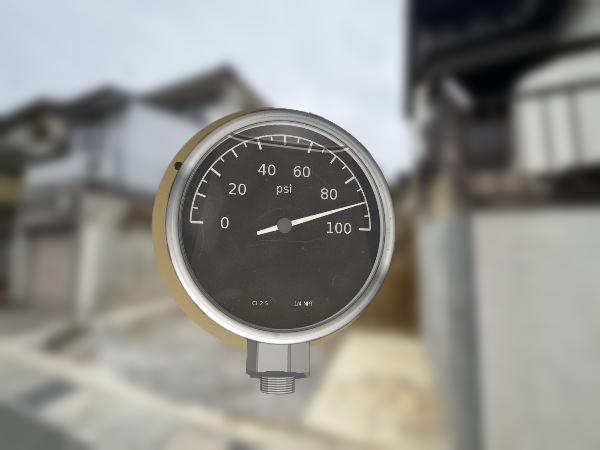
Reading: 90; psi
